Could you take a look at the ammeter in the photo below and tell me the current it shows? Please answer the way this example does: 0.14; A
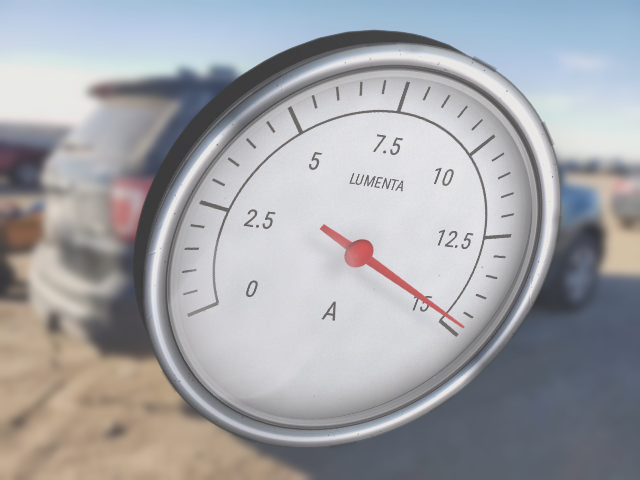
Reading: 14.75; A
